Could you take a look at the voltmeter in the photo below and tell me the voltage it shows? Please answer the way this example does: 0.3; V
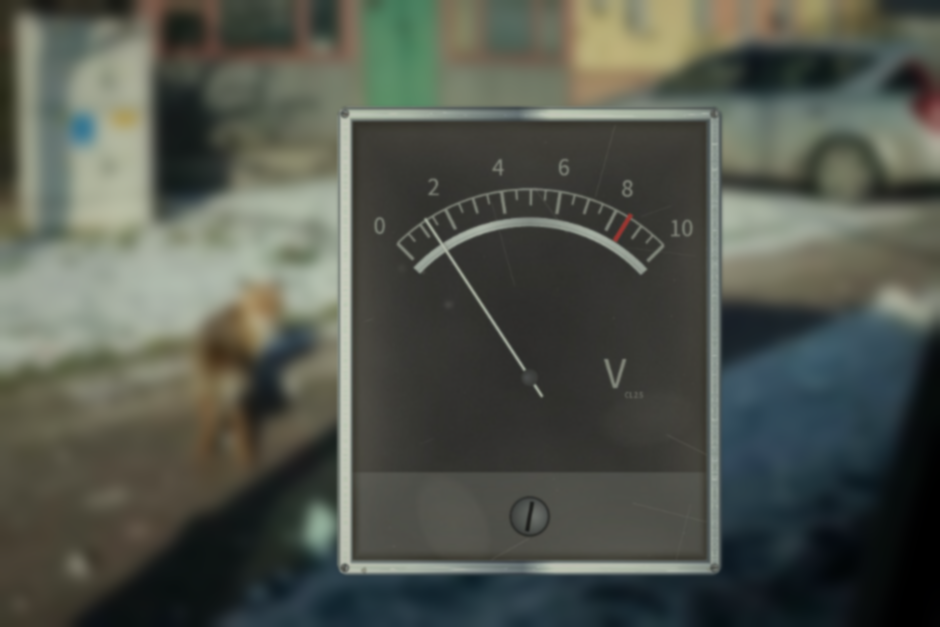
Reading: 1.25; V
